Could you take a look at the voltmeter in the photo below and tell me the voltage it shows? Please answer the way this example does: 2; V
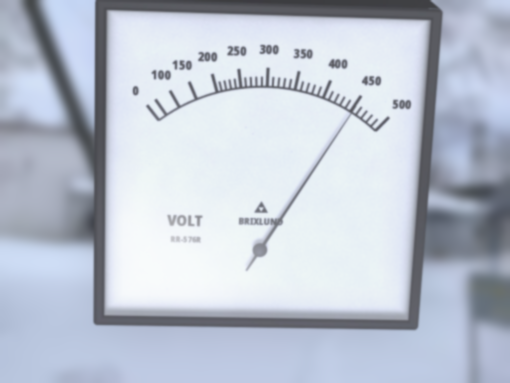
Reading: 450; V
